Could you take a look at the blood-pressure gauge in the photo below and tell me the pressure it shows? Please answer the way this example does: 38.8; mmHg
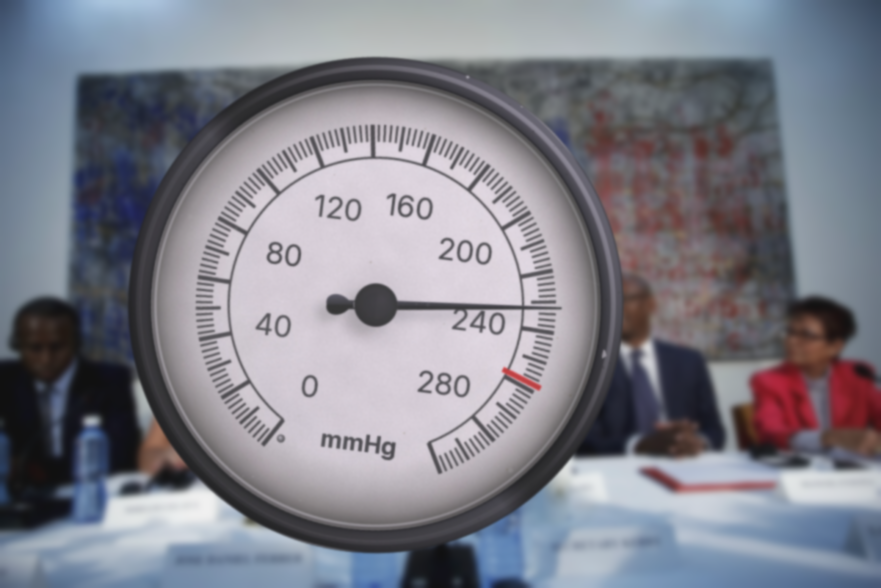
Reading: 232; mmHg
